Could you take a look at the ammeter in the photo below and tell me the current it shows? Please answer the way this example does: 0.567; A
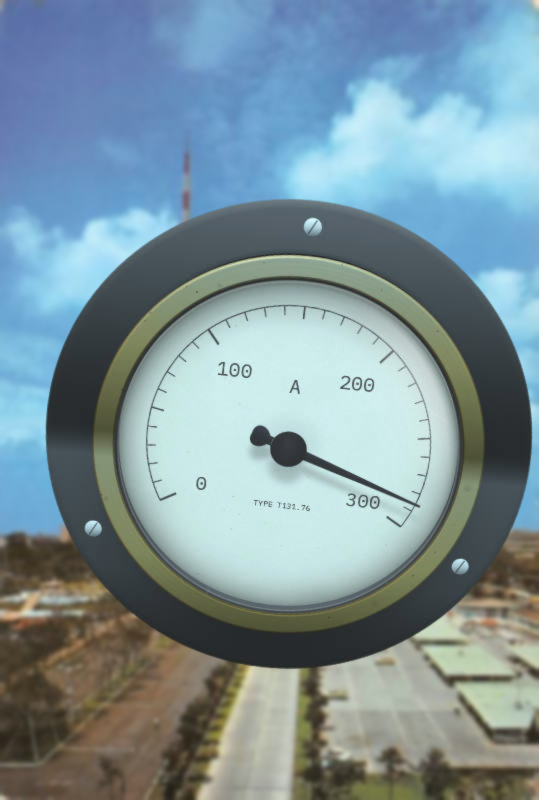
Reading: 285; A
